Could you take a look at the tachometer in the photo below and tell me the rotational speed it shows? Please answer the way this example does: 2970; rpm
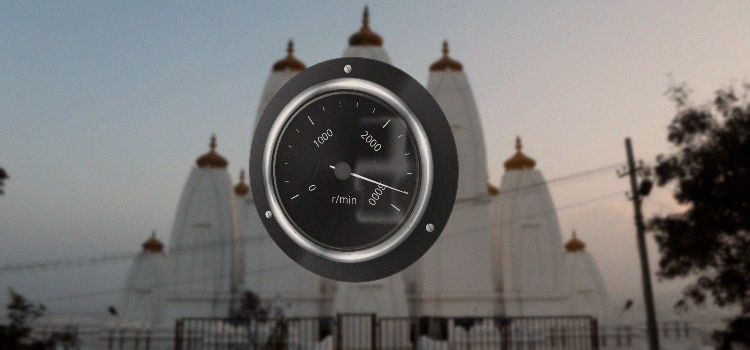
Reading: 2800; rpm
